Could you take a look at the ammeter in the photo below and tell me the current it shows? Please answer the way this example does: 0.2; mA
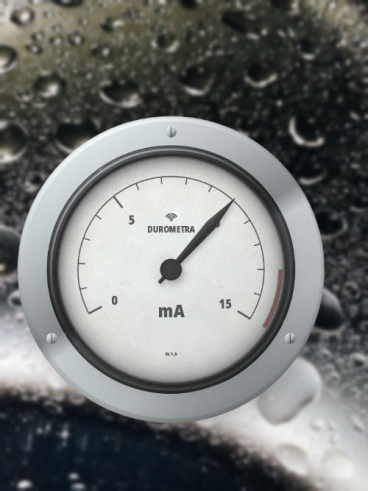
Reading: 10; mA
